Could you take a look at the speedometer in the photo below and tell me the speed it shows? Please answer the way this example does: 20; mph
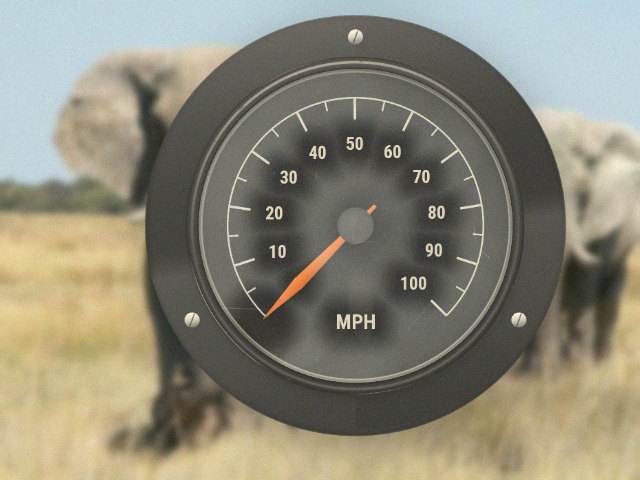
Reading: 0; mph
